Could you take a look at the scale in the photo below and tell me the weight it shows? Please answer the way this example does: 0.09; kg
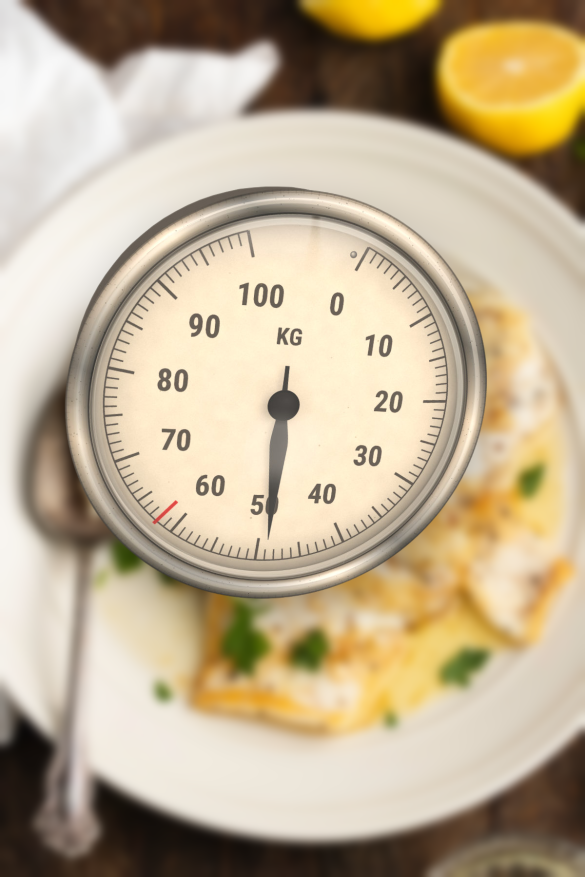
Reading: 49; kg
